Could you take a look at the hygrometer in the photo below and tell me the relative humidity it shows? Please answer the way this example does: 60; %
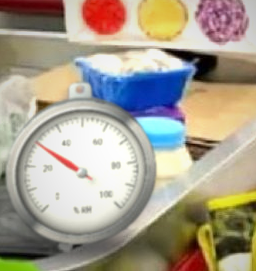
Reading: 30; %
